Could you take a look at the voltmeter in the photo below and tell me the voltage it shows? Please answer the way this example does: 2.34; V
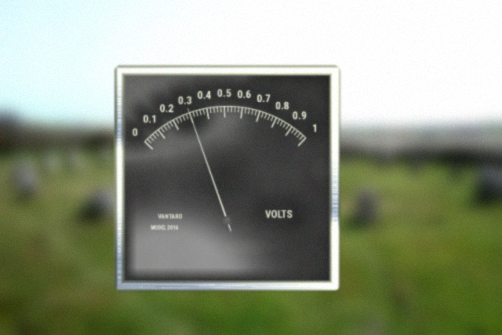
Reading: 0.3; V
